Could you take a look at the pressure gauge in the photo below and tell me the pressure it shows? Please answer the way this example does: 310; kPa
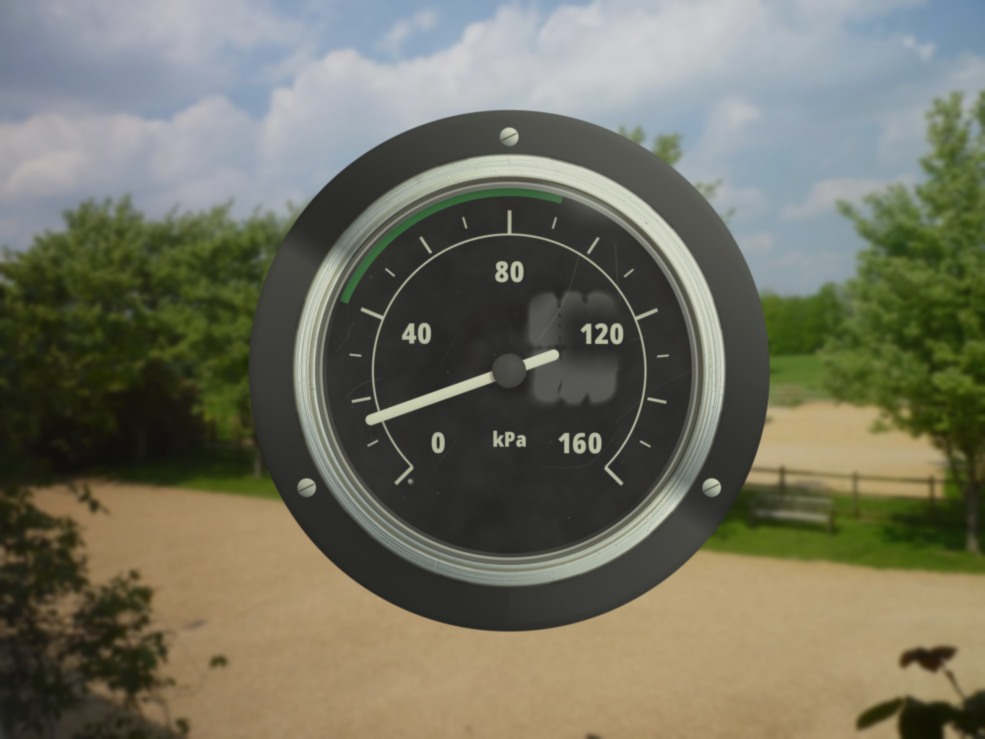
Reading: 15; kPa
